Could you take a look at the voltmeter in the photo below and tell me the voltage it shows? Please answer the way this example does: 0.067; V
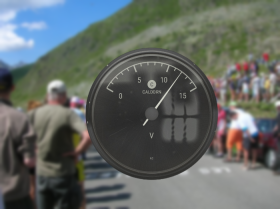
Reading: 12; V
